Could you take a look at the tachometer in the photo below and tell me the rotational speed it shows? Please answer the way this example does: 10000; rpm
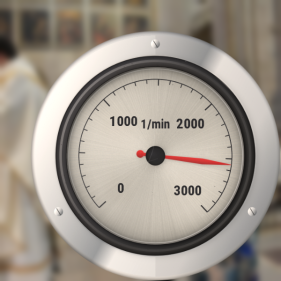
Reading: 2550; rpm
